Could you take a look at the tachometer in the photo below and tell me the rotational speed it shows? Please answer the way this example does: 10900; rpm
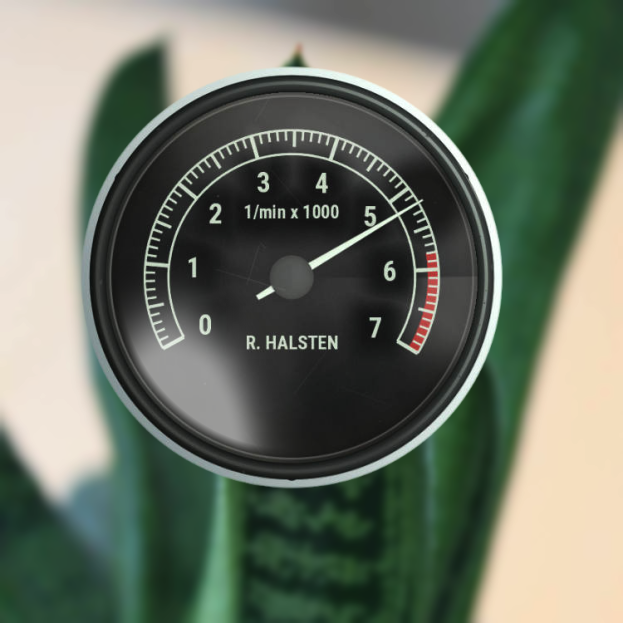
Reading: 5200; rpm
